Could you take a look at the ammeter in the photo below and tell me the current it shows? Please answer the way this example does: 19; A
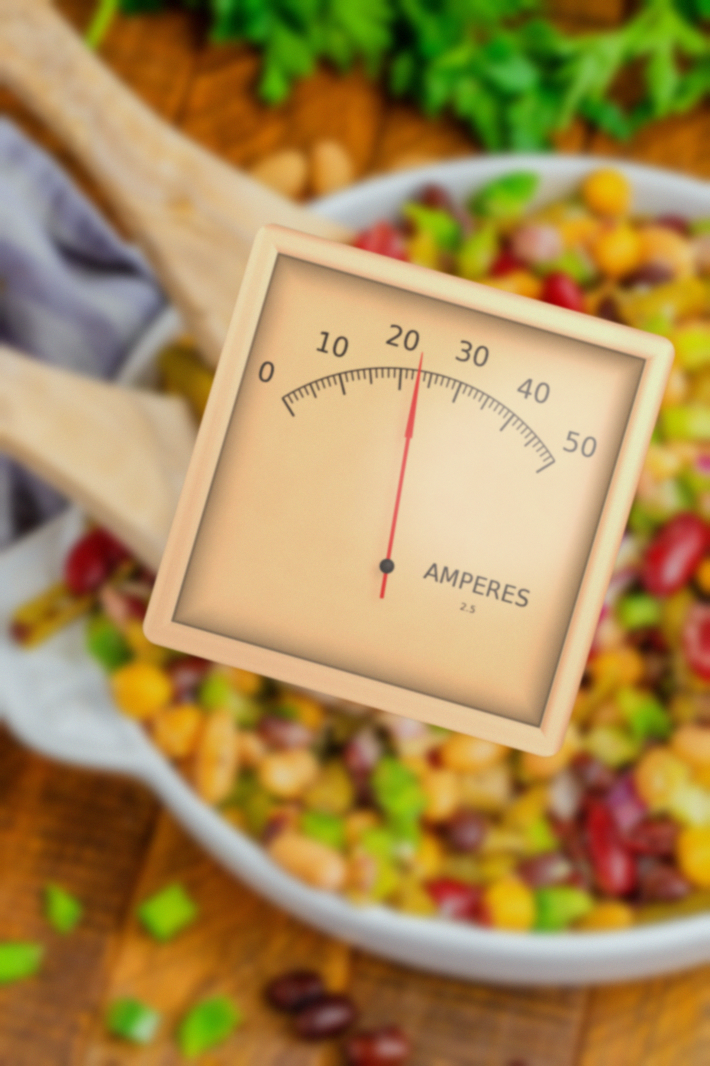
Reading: 23; A
